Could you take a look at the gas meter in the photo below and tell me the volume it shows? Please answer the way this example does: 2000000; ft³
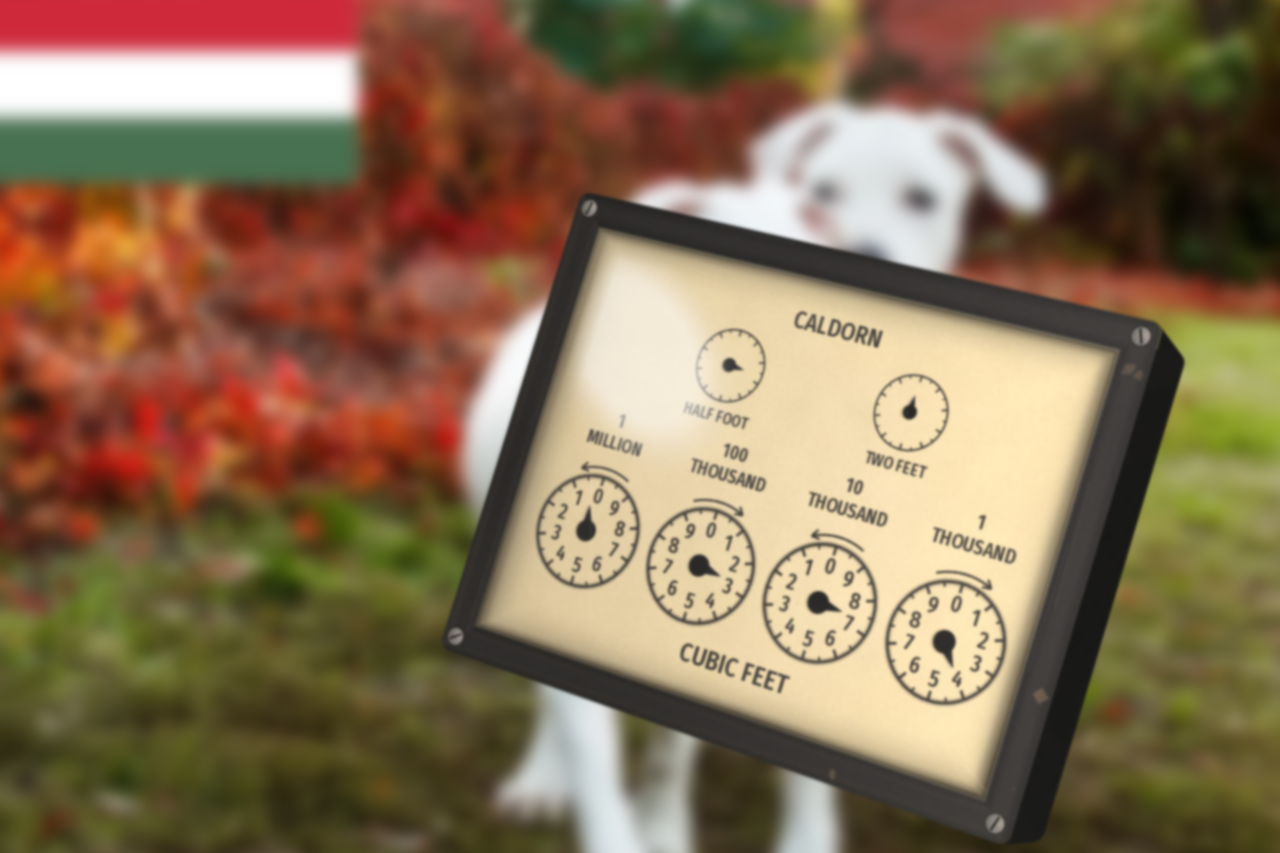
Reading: 27400; ft³
